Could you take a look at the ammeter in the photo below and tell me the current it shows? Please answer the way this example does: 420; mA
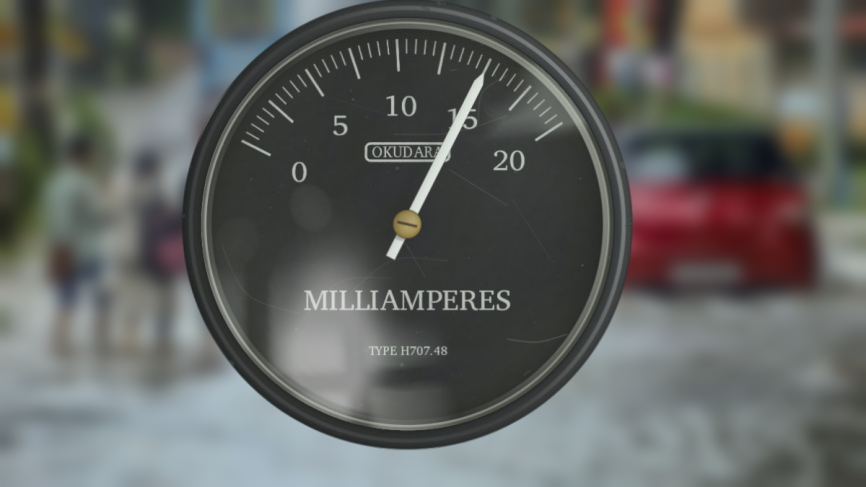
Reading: 15; mA
